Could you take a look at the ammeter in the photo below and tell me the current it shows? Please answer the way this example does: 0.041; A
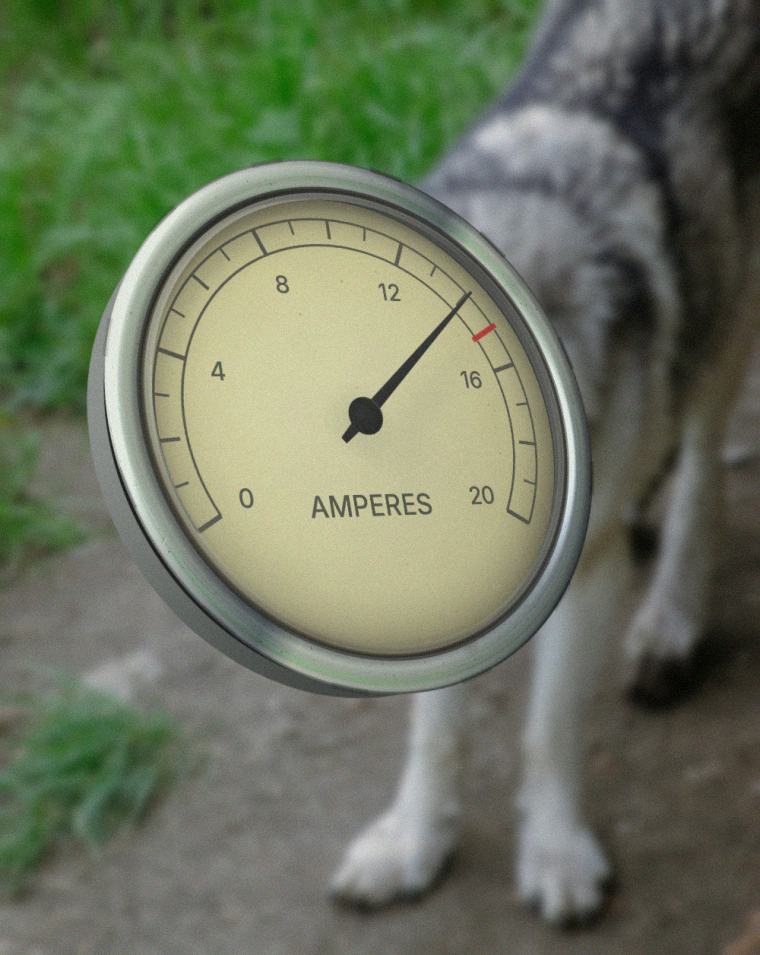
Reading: 14; A
